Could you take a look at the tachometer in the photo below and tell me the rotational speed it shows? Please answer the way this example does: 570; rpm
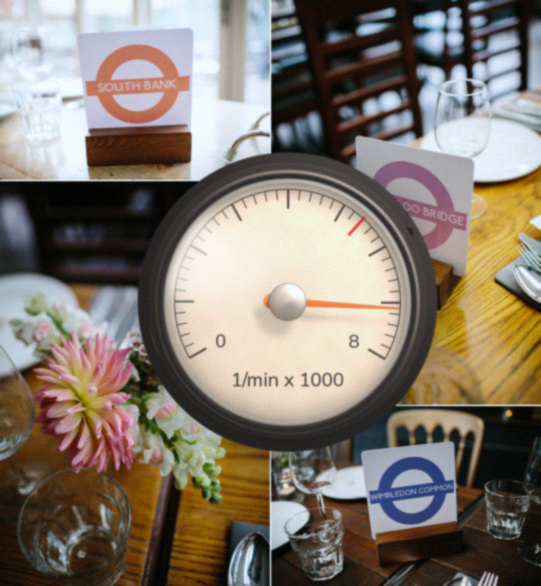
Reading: 7100; rpm
